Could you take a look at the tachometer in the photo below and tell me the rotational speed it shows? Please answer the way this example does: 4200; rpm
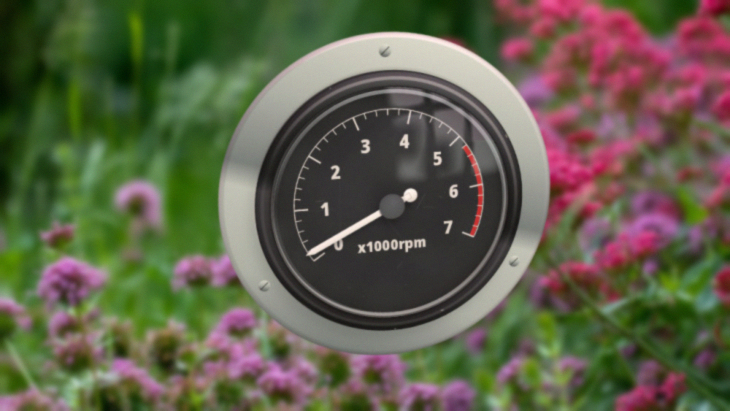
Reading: 200; rpm
